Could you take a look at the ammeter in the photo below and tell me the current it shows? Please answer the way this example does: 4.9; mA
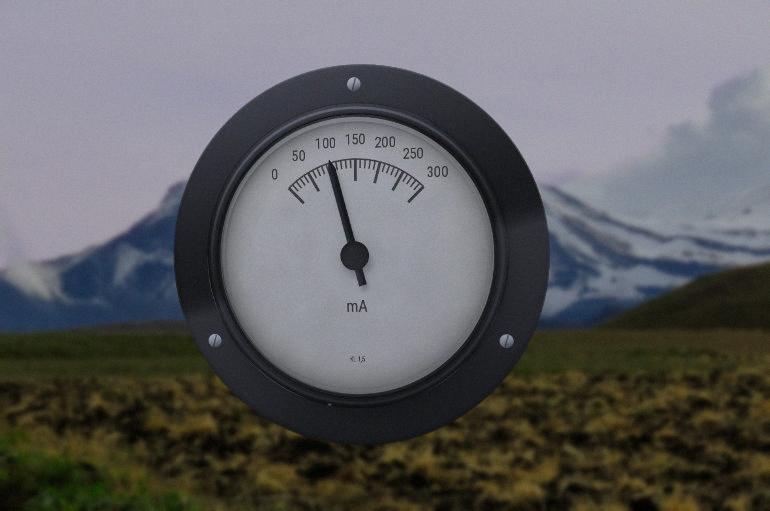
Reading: 100; mA
